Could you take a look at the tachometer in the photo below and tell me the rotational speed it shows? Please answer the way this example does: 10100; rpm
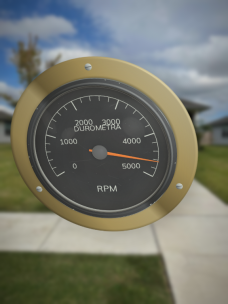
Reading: 4600; rpm
